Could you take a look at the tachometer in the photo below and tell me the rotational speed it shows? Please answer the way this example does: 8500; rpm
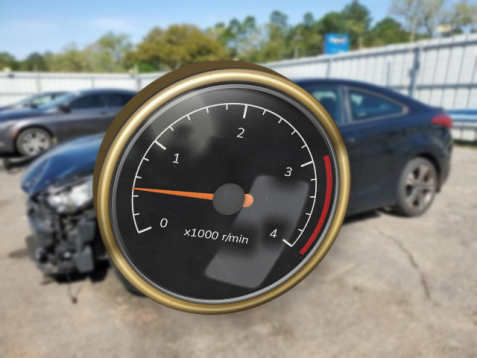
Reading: 500; rpm
